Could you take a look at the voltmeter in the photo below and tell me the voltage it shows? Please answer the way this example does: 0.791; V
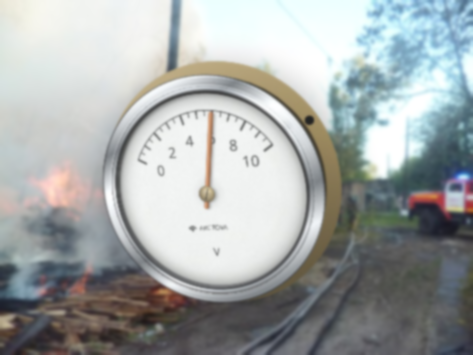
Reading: 6; V
